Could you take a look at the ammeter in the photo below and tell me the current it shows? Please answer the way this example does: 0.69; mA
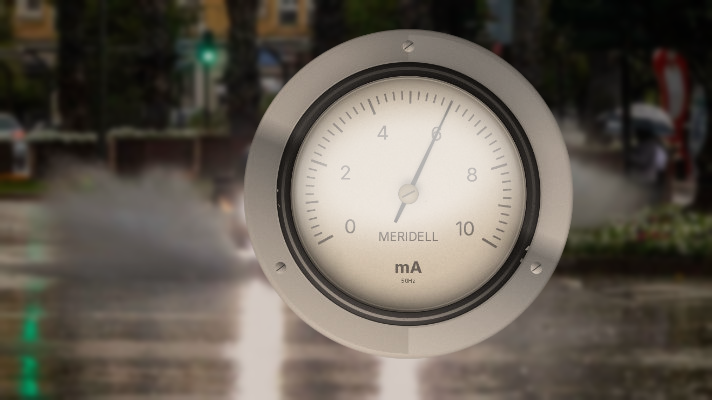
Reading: 6; mA
